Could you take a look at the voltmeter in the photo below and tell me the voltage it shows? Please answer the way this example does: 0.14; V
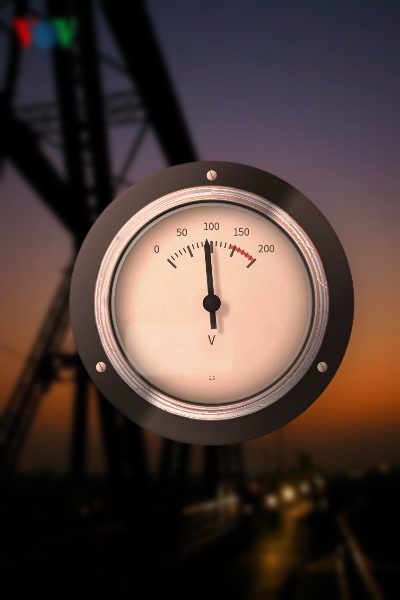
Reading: 90; V
